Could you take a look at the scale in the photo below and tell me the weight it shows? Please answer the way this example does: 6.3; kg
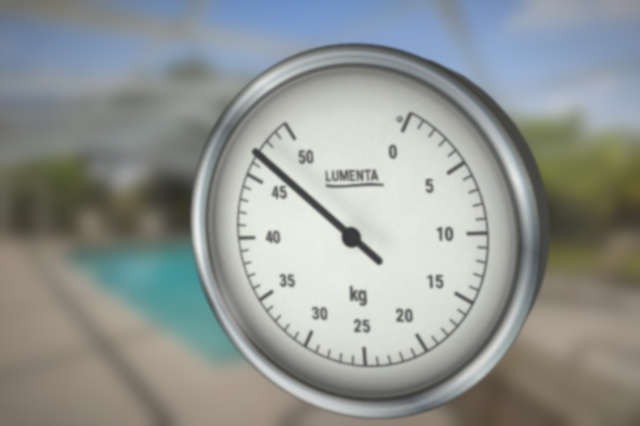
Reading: 47; kg
